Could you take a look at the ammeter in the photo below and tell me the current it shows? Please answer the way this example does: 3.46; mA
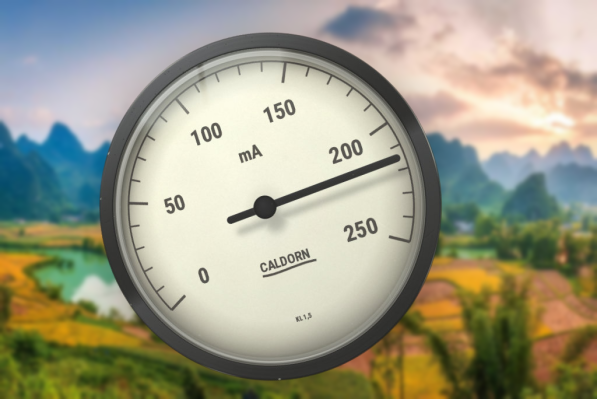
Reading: 215; mA
